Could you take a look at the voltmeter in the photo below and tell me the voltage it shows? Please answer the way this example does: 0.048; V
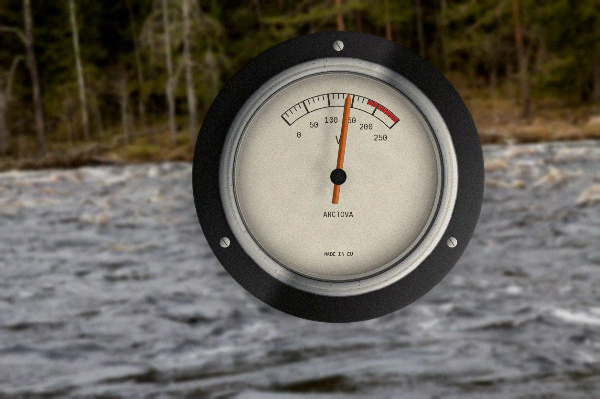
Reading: 140; V
